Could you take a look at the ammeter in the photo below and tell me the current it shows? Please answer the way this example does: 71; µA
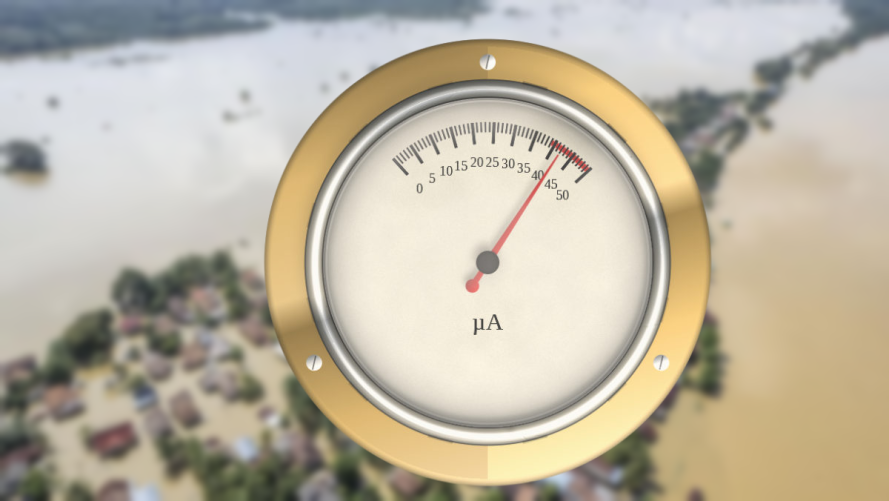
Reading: 42; µA
